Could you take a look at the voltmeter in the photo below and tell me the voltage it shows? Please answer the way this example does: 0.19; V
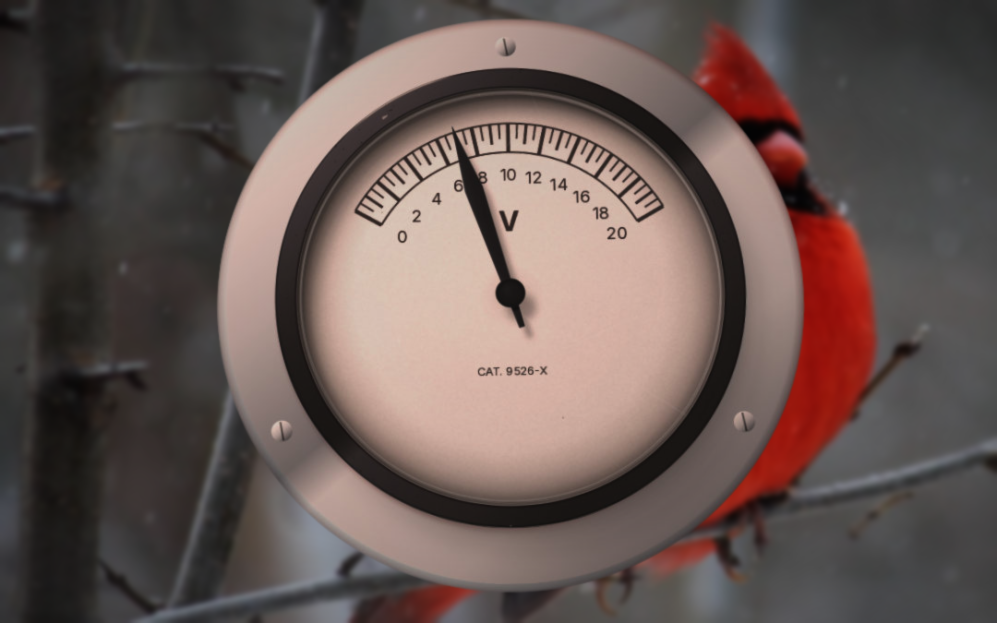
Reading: 7; V
